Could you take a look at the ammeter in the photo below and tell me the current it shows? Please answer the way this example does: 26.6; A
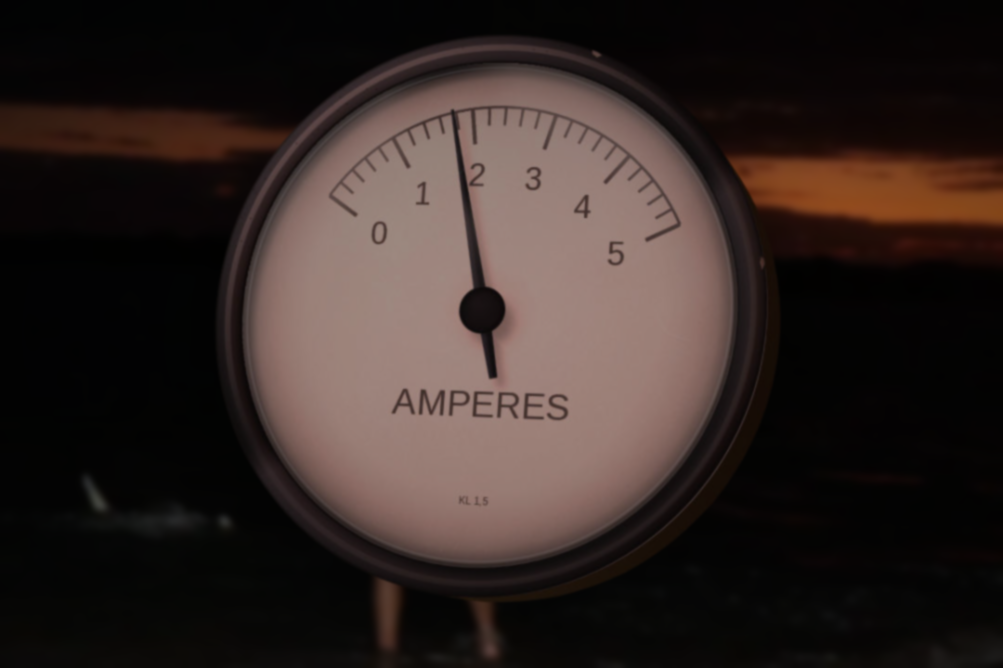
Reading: 1.8; A
